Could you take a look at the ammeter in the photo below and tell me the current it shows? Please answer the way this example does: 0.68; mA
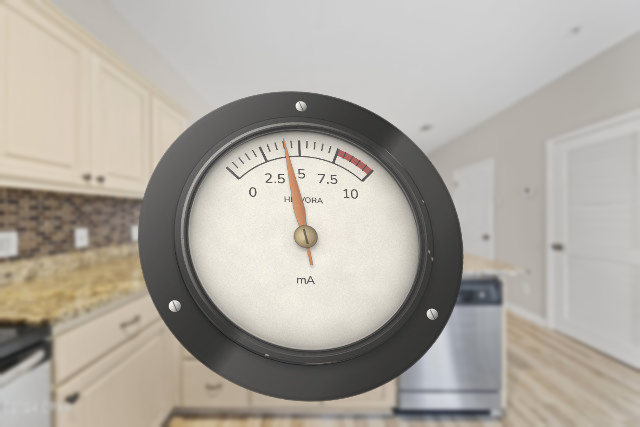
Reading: 4; mA
